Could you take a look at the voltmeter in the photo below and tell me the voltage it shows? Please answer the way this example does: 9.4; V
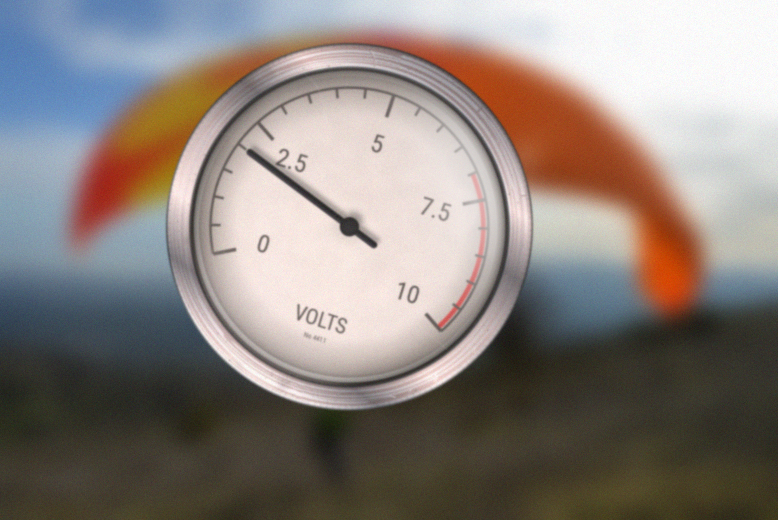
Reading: 2; V
